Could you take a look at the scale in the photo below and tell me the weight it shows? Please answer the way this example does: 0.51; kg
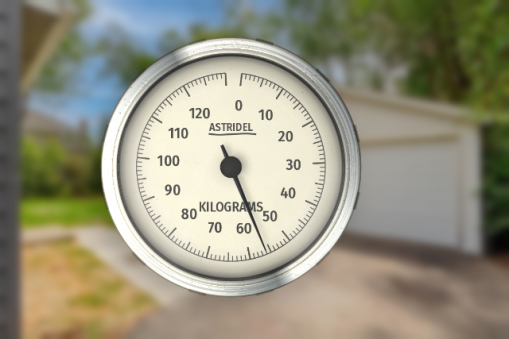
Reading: 56; kg
